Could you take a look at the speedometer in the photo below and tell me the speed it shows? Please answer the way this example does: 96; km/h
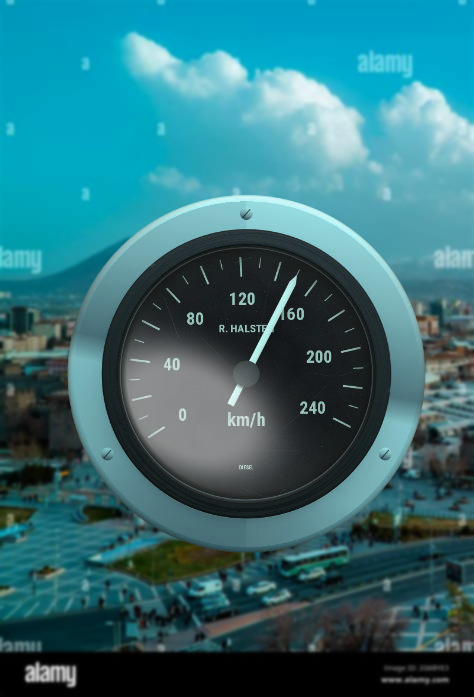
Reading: 150; km/h
